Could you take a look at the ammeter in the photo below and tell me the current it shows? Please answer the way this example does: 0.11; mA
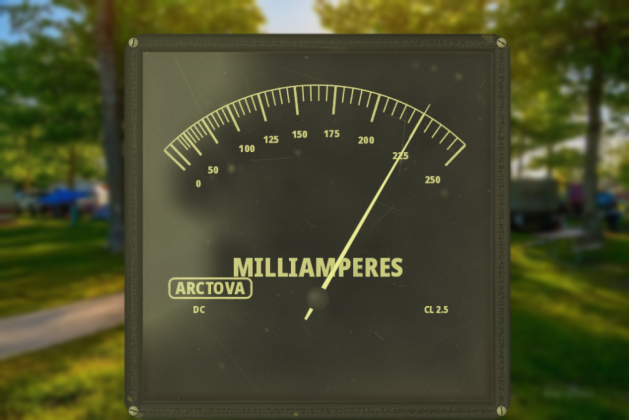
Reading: 225; mA
